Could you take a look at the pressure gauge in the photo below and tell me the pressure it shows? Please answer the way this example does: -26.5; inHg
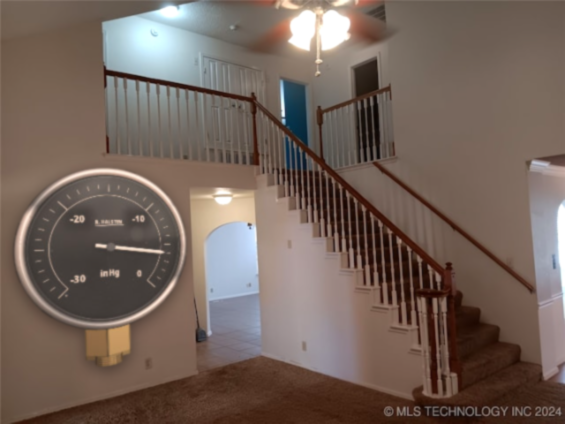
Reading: -4; inHg
